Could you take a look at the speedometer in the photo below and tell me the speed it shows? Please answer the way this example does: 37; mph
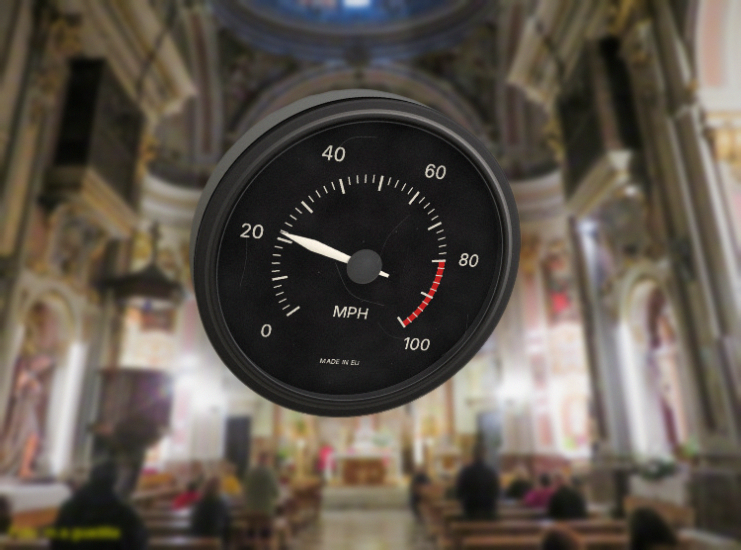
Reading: 22; mph
